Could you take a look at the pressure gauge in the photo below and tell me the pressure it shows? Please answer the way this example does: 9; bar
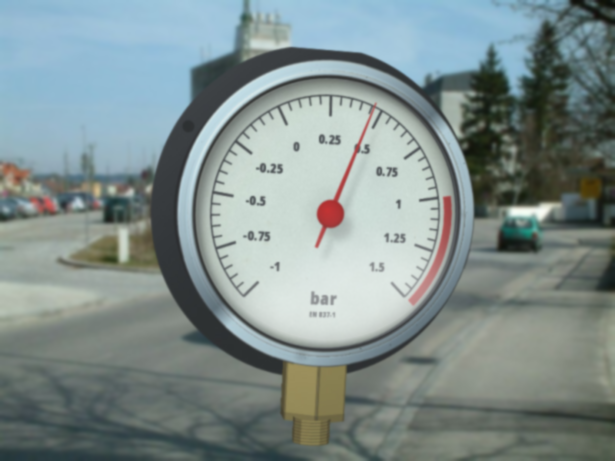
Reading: 0.45; bar
